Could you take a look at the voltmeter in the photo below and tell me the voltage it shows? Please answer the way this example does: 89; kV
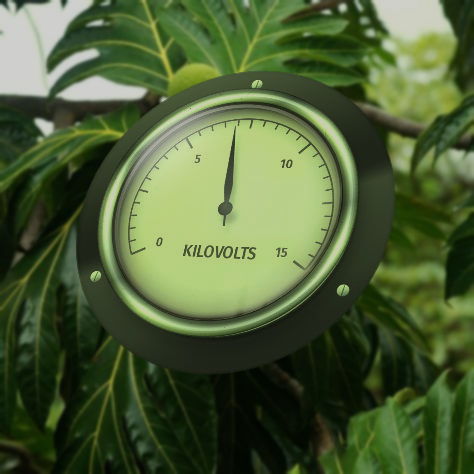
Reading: 7; kV
